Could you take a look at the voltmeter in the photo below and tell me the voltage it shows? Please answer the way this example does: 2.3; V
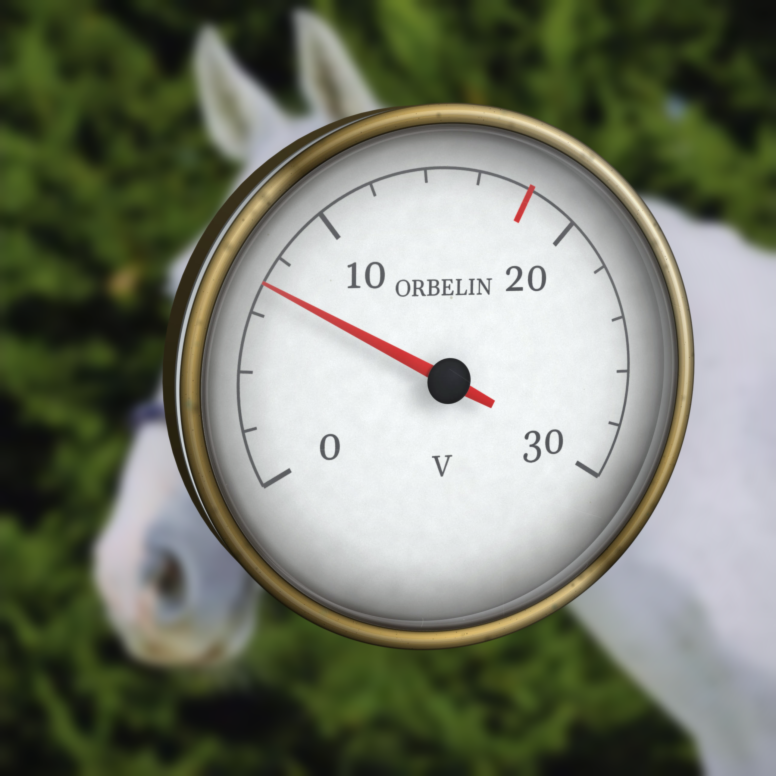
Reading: 7; V
